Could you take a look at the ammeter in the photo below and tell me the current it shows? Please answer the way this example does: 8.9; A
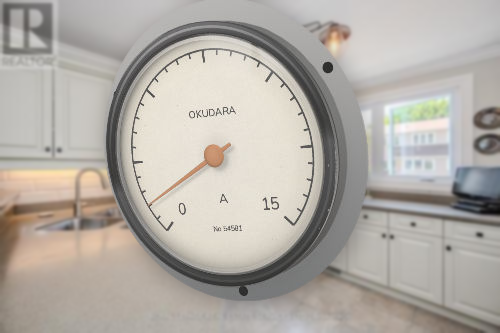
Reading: 1; A
